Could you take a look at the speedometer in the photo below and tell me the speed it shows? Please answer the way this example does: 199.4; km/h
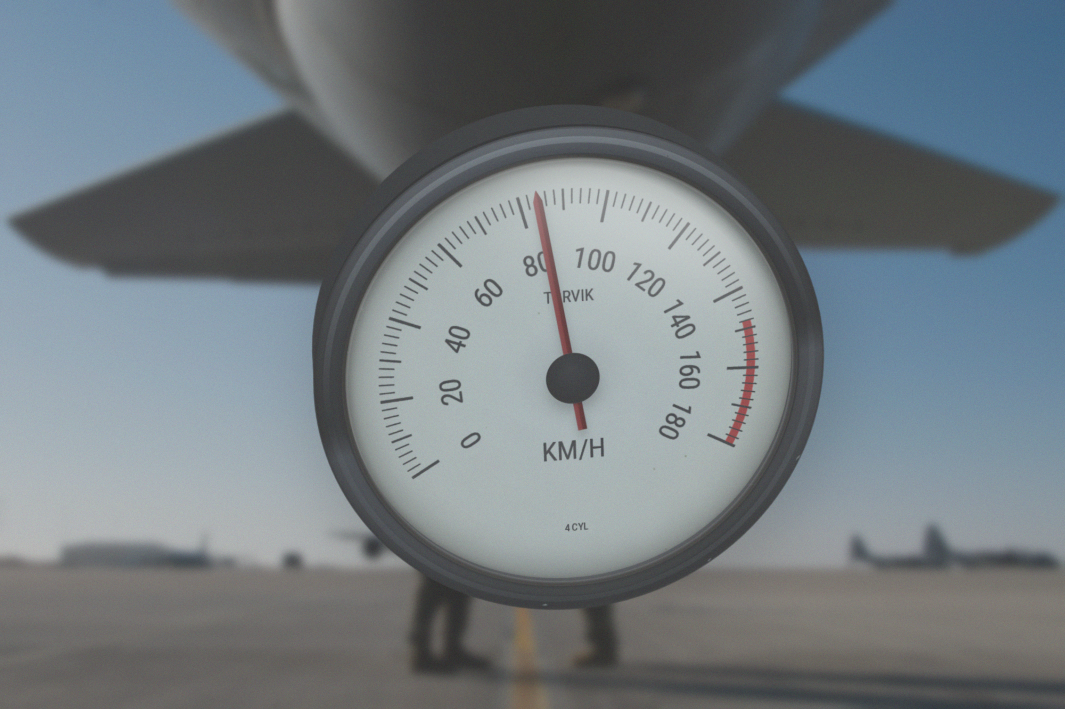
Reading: 84; km/h
